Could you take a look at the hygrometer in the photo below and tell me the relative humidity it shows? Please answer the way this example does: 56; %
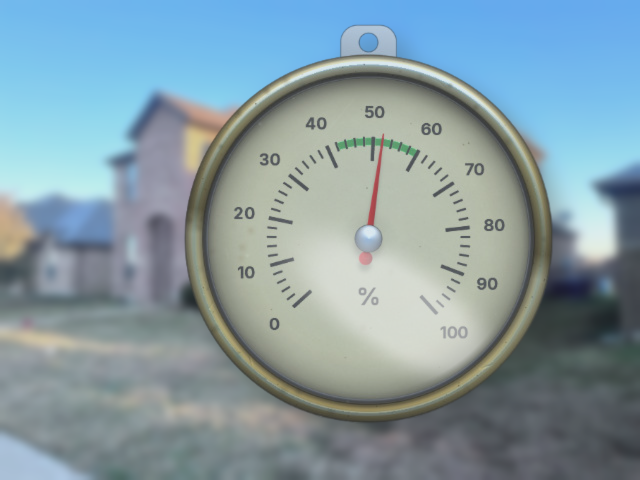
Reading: 52; %
